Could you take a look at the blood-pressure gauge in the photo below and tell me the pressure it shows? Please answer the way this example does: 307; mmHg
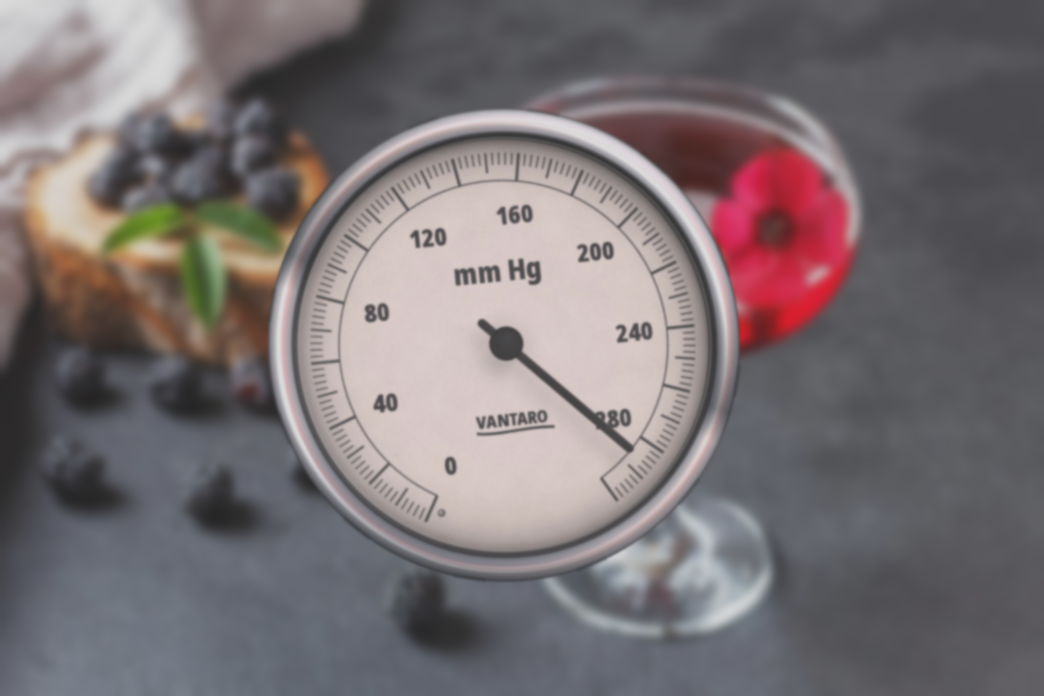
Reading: 286; mmHg
